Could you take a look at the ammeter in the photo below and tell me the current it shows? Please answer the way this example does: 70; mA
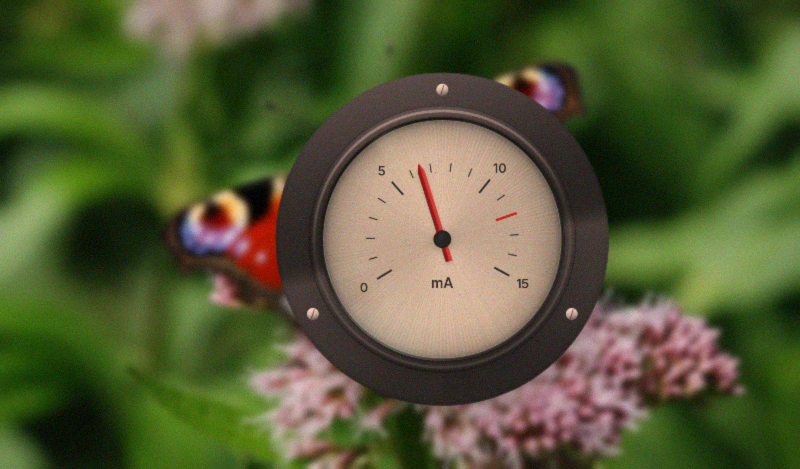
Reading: 6.5; mA
